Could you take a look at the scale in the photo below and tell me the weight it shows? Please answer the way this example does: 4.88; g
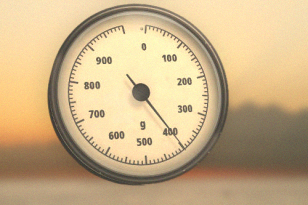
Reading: 400; g
